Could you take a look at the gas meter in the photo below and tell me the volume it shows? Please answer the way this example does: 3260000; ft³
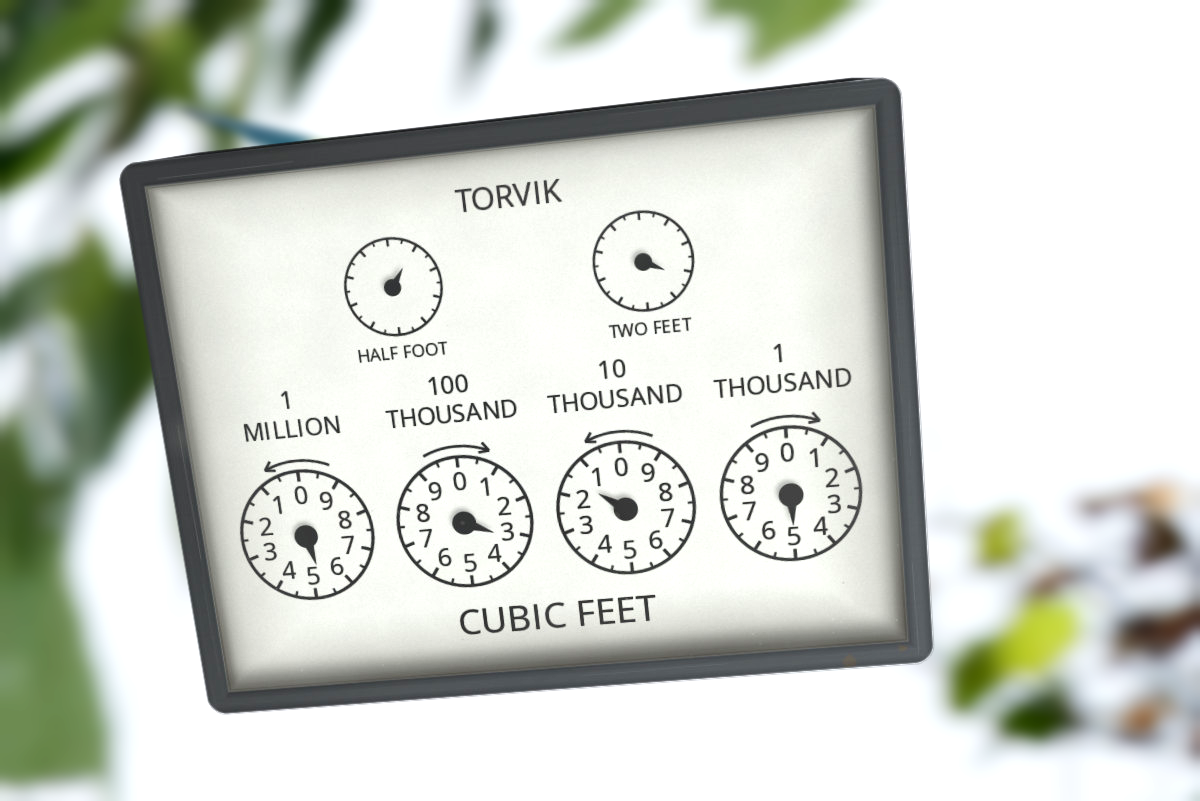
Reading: 531500; ft³
